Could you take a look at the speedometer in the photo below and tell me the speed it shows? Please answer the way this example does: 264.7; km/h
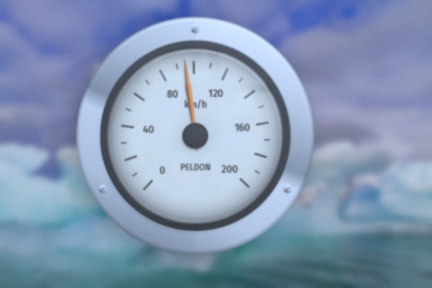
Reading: 95; km/h
